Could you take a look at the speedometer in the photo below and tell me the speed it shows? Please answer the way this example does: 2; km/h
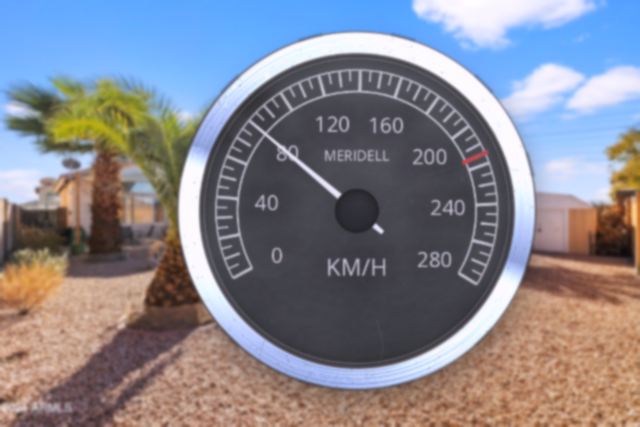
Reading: 80; km/h
